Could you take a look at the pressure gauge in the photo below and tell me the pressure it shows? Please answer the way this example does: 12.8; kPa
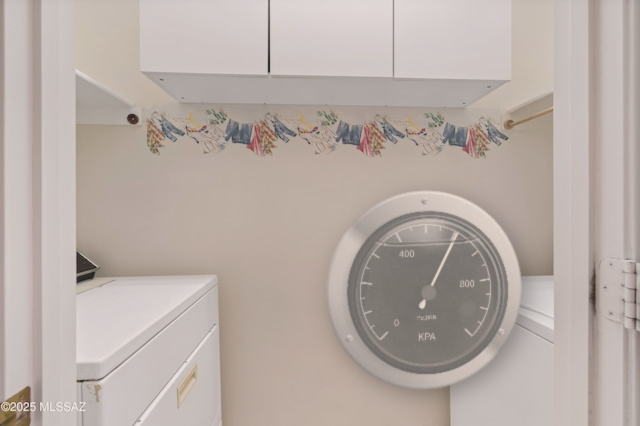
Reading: 600; kPa
